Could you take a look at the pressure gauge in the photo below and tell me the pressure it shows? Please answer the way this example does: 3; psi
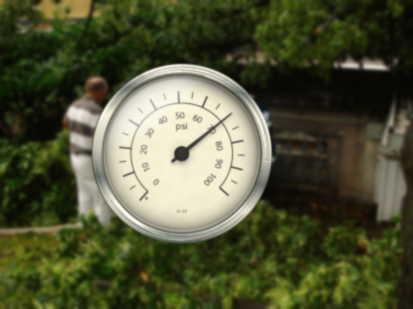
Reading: 70; psi
